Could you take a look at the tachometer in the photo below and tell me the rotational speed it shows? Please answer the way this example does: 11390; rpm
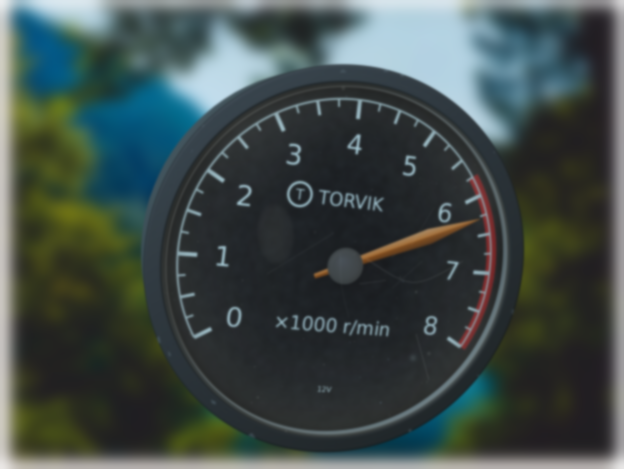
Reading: 6250; rpm
